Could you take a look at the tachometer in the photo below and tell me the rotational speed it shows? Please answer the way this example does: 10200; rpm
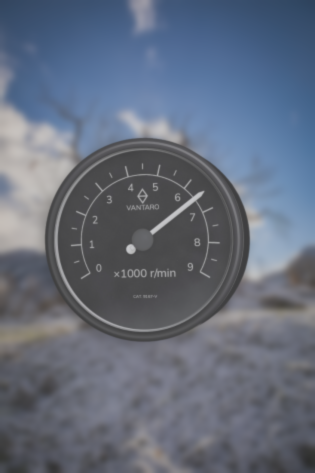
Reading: 6500; rpm
